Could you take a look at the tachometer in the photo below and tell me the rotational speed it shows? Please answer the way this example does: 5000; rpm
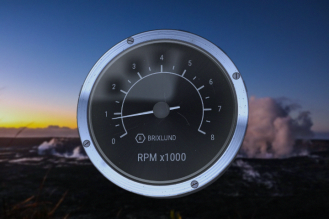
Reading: 750; rpm
